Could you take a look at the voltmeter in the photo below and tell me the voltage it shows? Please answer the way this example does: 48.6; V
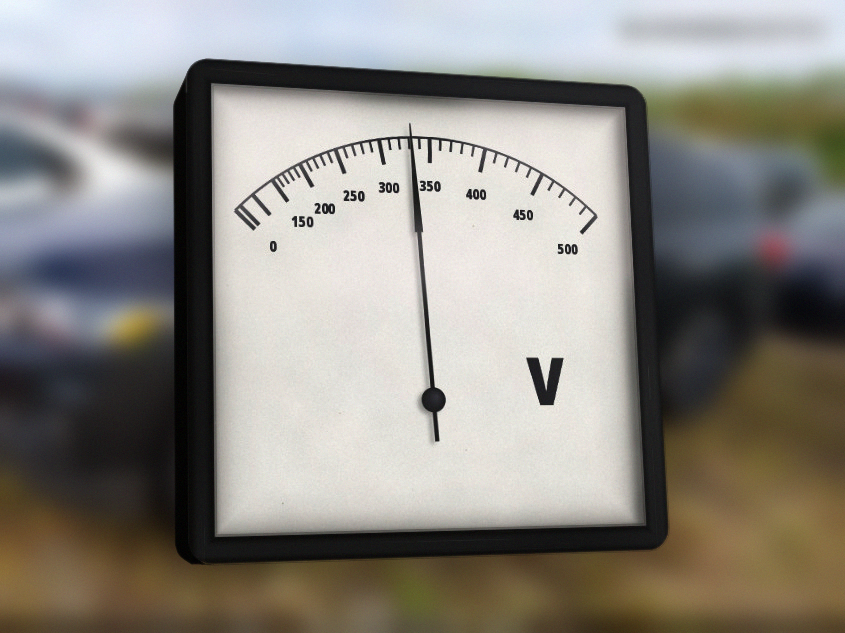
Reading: 330; V
